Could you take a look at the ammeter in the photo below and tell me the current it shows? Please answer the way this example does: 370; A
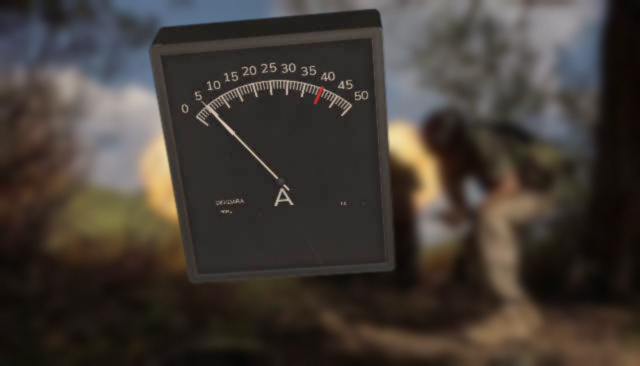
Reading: 5; A
